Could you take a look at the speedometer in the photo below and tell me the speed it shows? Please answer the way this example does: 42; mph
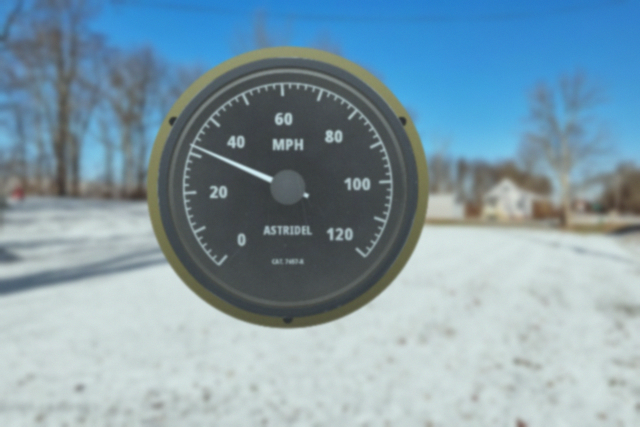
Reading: 32; mph
